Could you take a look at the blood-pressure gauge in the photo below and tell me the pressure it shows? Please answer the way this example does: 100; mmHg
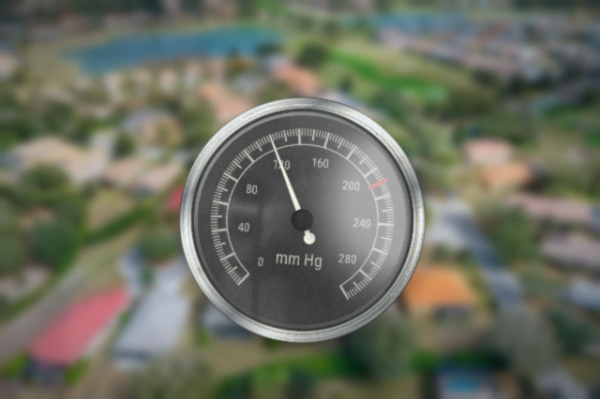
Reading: 120; mmHg
